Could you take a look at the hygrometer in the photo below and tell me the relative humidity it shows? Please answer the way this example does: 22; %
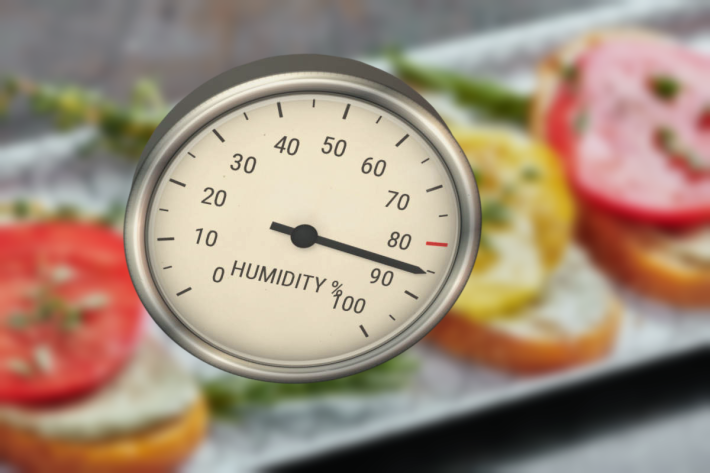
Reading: 85; %
